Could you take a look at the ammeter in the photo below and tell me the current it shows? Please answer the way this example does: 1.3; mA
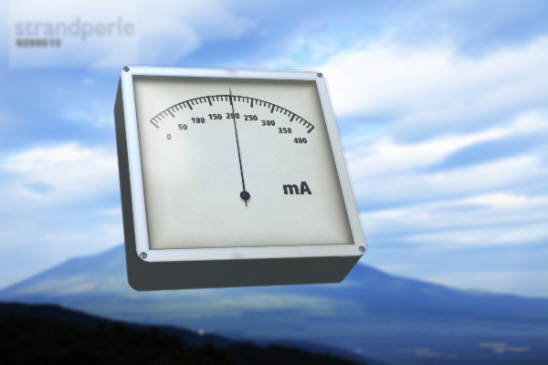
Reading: 200; mA
